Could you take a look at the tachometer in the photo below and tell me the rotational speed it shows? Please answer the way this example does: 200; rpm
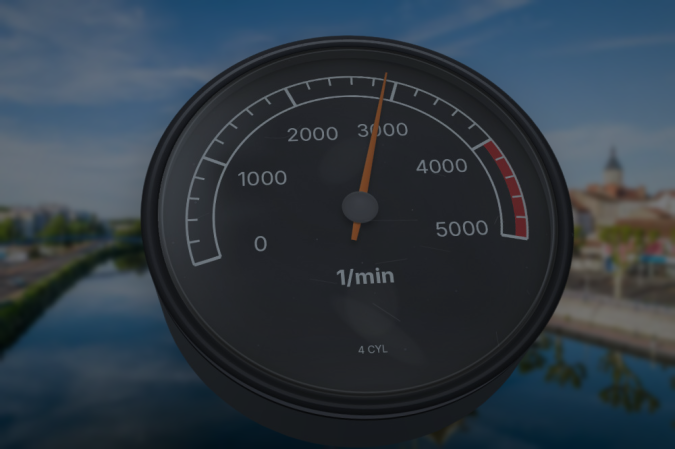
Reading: 2900; rpm
